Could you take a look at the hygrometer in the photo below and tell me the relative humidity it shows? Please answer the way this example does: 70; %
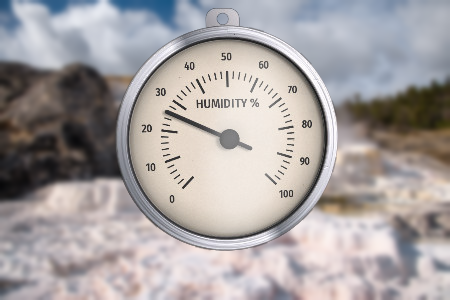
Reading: 26; %
